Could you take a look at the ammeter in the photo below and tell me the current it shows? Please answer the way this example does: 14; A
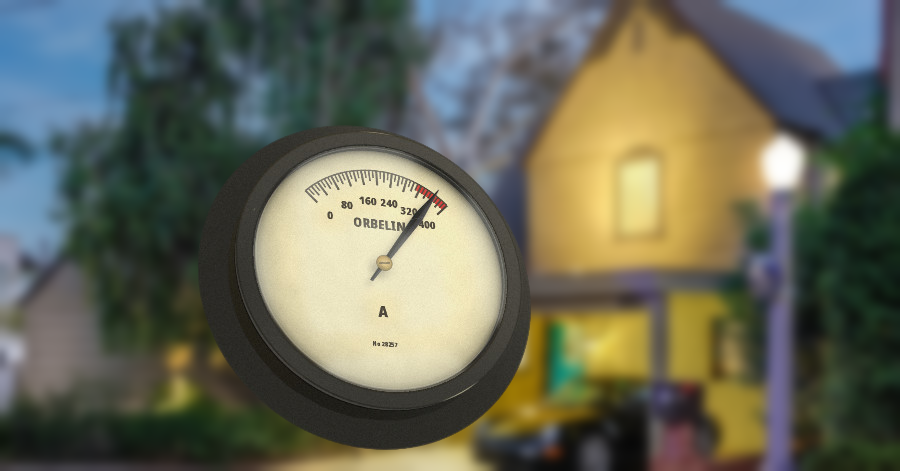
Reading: 360; A
